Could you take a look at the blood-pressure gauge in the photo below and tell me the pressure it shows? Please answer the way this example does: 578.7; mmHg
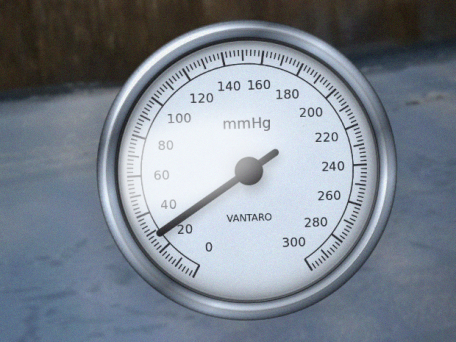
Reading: 28; mmHg
